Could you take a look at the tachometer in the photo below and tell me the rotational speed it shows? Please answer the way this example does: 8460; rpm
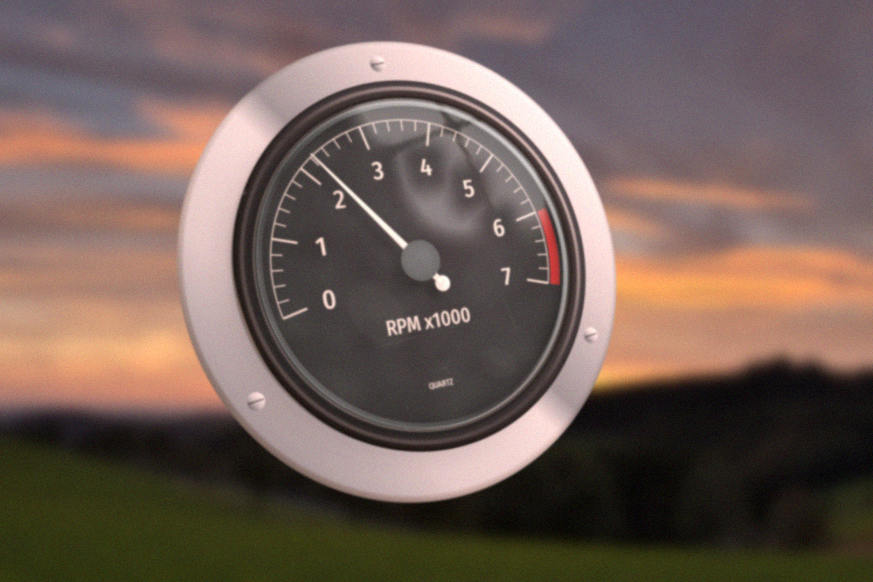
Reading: 2200; rpm
